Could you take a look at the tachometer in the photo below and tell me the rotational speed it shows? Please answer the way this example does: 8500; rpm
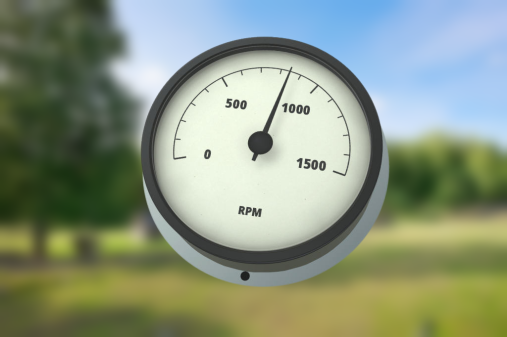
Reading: 850; rpm
